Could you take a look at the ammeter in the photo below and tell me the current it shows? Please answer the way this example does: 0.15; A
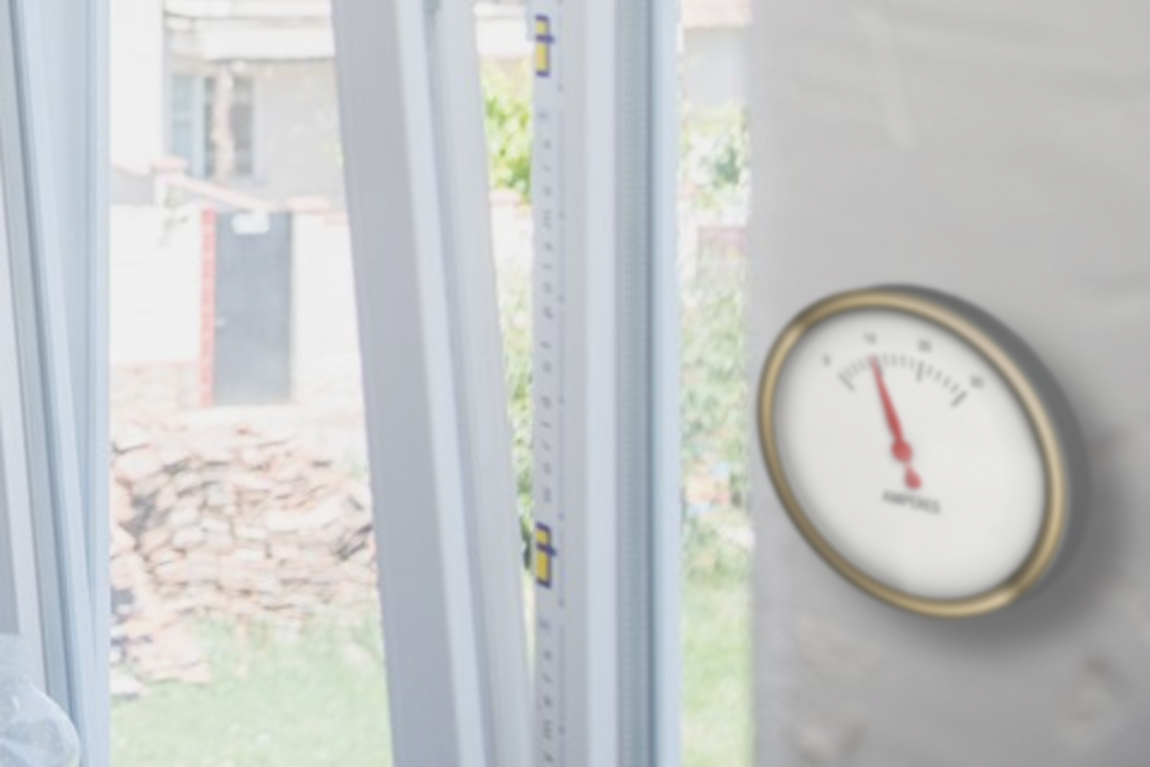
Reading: 10; A
